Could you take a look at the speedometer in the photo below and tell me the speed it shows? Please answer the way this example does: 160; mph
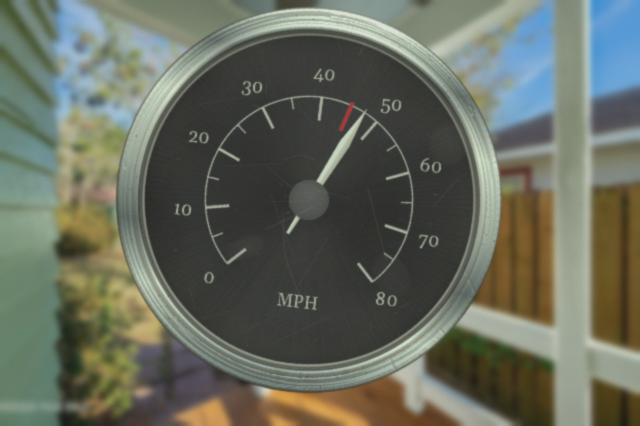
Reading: 47.5; mph
